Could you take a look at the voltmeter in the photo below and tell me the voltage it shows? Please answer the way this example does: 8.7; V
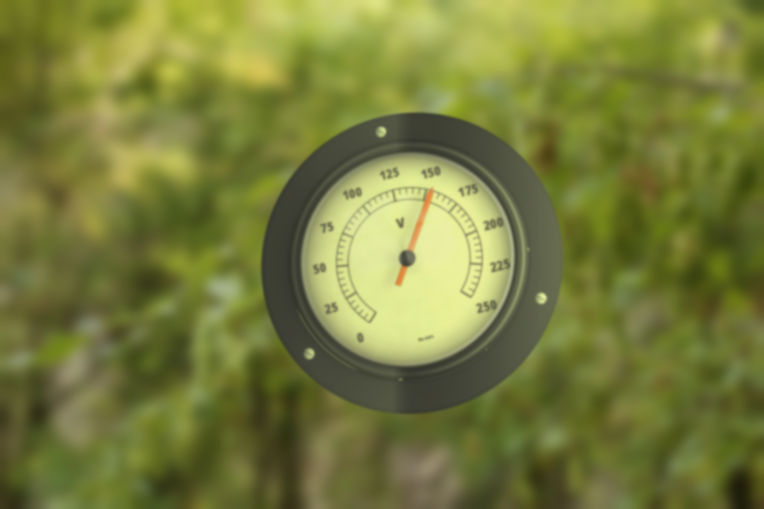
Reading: 155; V
